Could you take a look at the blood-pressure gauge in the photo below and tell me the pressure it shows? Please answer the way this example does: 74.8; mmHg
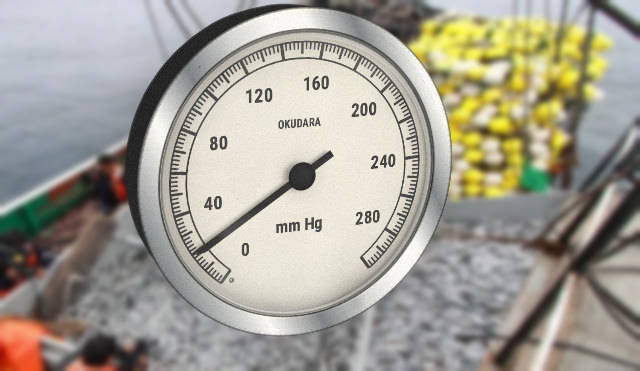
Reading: 20; mmHg
